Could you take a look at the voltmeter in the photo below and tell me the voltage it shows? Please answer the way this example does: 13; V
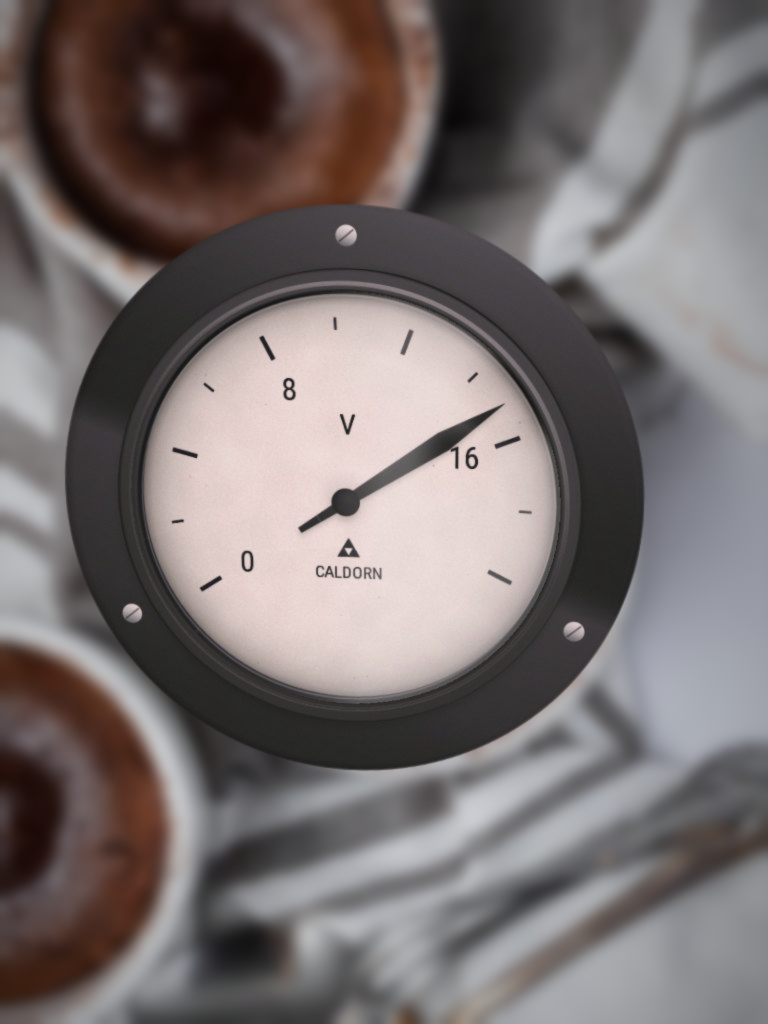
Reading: 15; V
